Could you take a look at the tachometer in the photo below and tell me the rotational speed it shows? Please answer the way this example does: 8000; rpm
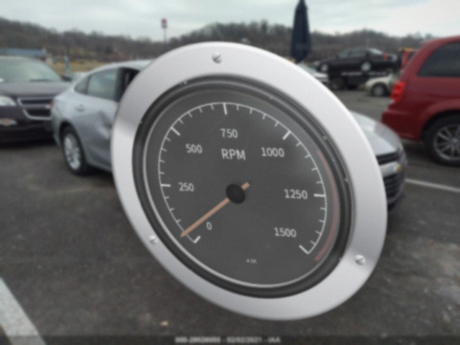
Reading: 50; rpm
